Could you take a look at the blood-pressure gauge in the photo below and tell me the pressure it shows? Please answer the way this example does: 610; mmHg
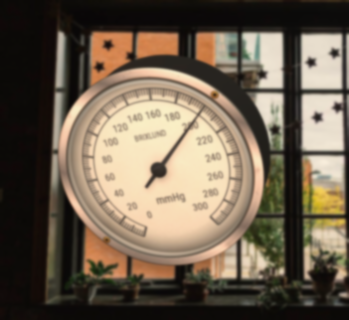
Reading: 200; mmHg
